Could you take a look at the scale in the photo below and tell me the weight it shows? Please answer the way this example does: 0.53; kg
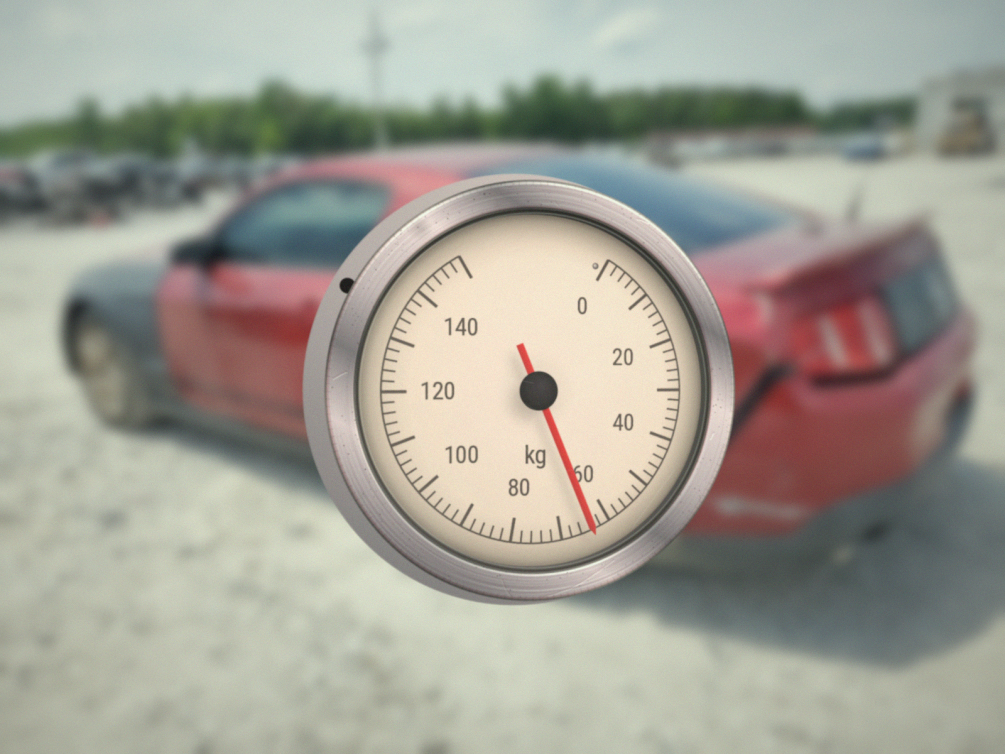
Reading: 64; kg
